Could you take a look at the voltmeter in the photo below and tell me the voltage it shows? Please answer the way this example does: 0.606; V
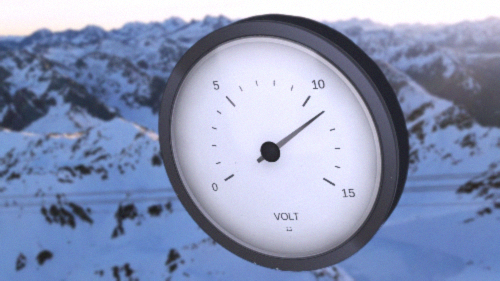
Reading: 11; V
